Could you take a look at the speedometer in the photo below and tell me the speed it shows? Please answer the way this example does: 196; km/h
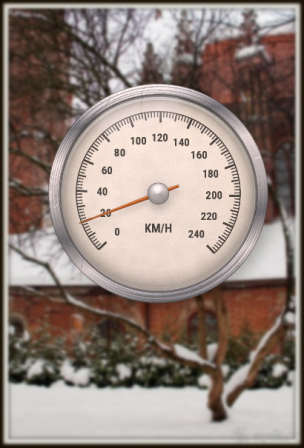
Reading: 20; km/h
